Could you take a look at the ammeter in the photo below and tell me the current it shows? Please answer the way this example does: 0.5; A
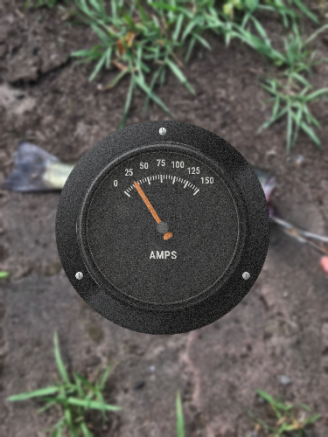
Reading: 25; A
